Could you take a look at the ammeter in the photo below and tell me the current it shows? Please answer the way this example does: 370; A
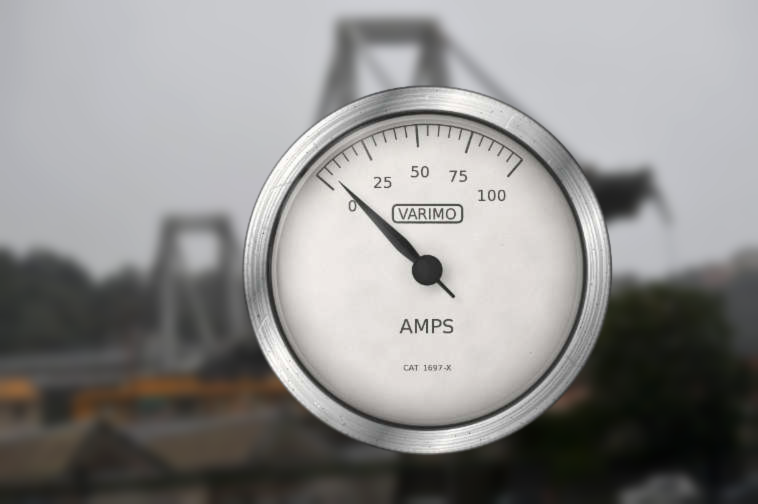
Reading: 5; A
